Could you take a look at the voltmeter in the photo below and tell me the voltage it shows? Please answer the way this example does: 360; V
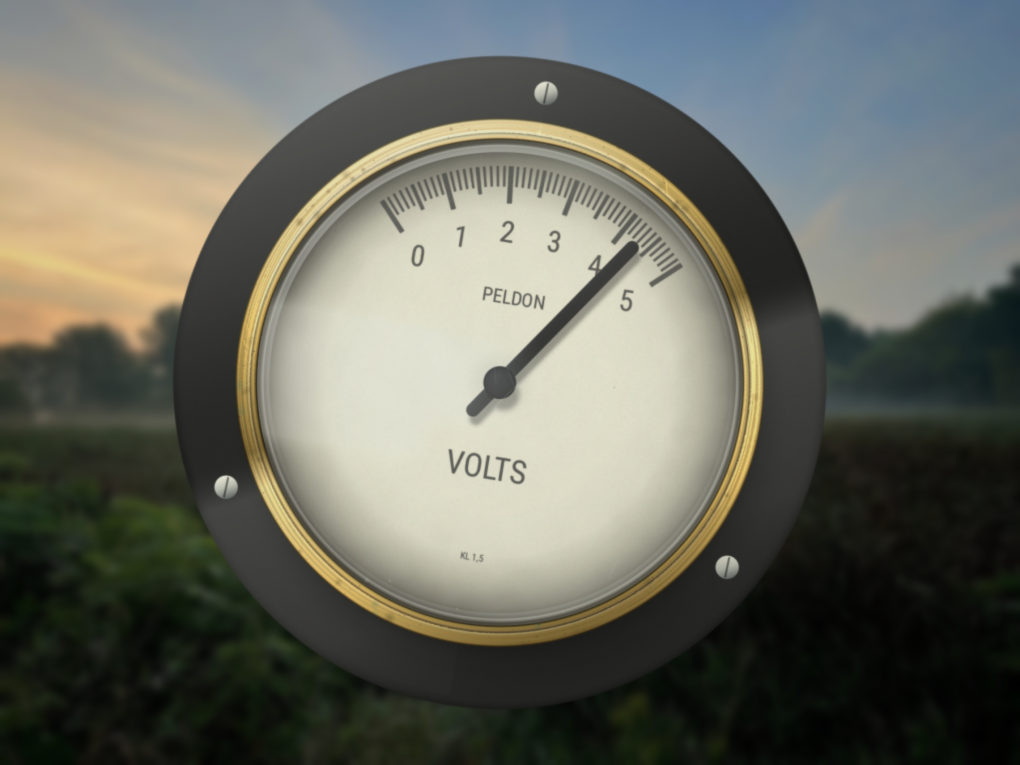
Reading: 4.3; V
